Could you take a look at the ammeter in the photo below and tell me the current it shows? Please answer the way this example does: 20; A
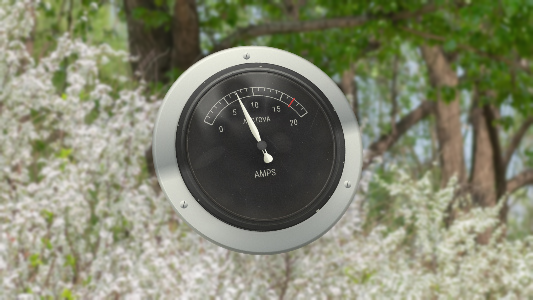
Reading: 7; A
